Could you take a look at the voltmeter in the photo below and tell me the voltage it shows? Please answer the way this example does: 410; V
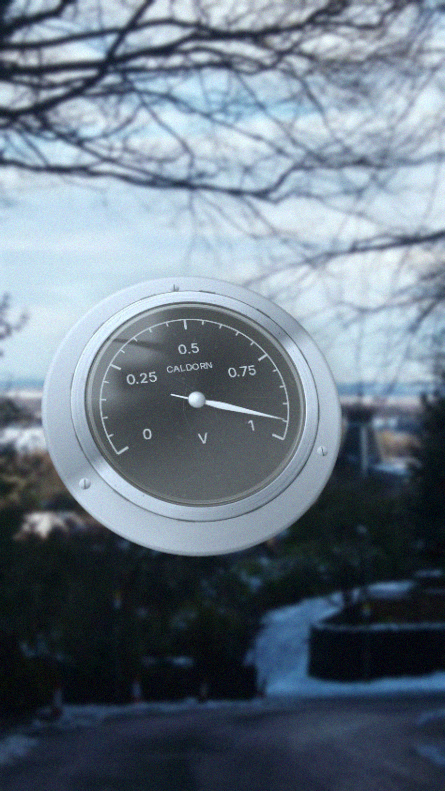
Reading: 0.95; V
